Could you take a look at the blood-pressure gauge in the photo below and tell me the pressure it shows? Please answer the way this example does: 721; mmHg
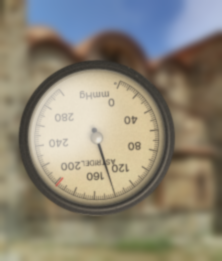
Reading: 140; mmHg
